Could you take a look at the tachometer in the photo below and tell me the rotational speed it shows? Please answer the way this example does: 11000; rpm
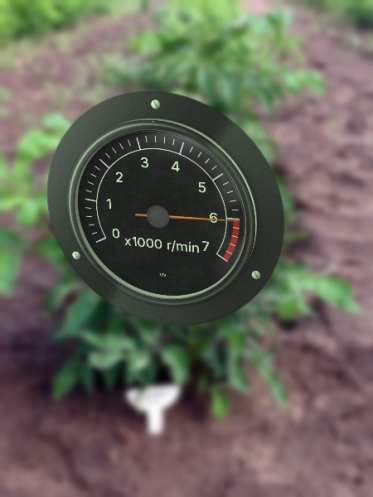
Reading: 6000; rpm
